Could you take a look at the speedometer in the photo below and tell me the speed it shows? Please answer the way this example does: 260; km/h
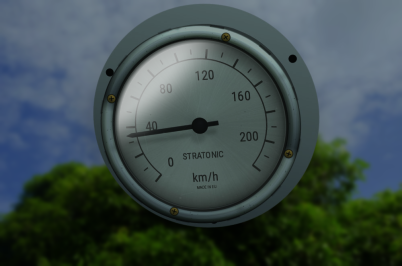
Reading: 35; km/h
